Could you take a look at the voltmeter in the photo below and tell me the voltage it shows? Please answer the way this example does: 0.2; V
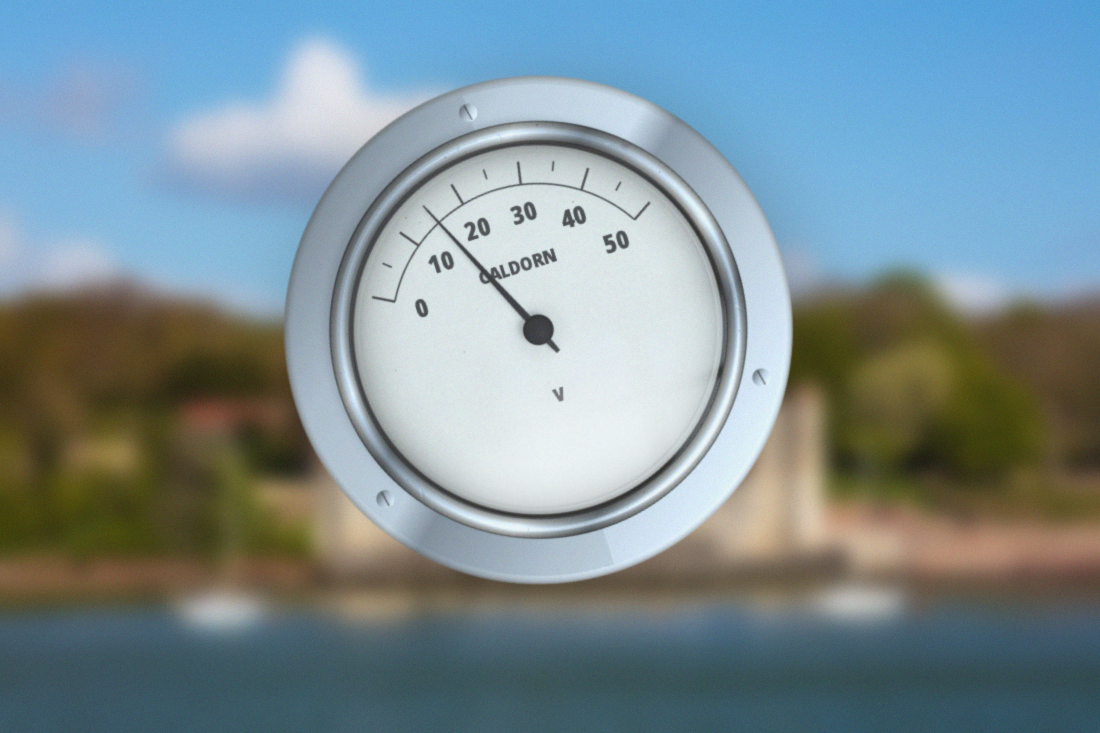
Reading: 15; V
